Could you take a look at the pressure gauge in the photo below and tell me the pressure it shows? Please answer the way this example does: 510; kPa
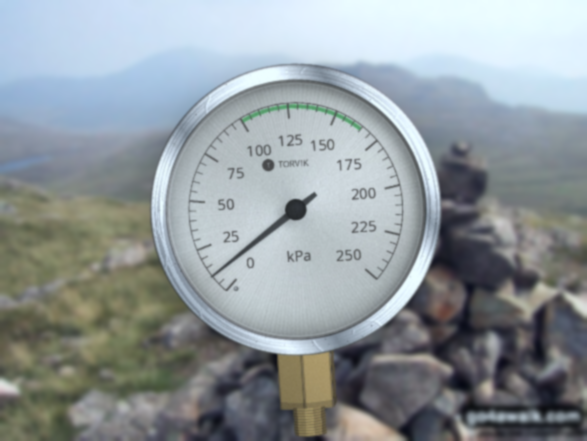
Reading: 10; kPa
